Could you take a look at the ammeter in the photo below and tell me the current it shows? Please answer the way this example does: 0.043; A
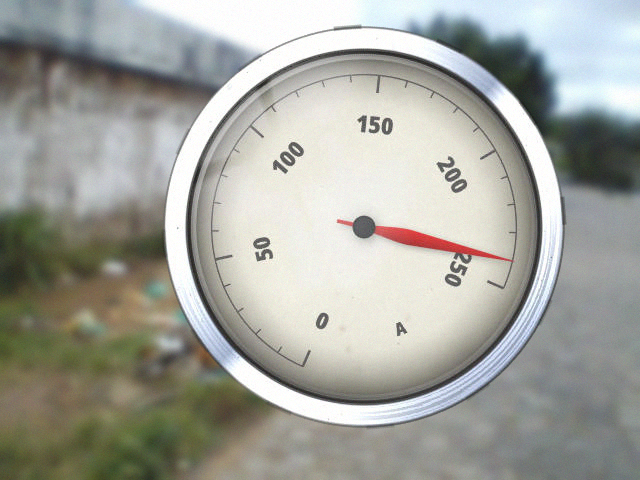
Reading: 240; A
